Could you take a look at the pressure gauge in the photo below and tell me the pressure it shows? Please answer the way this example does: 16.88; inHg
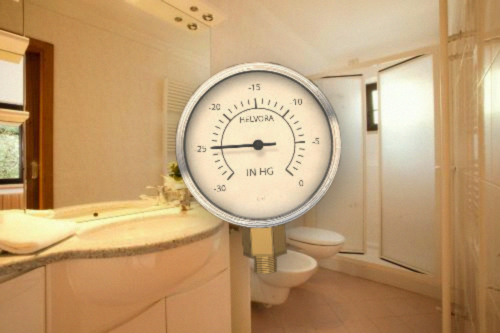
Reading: -25; inHg
